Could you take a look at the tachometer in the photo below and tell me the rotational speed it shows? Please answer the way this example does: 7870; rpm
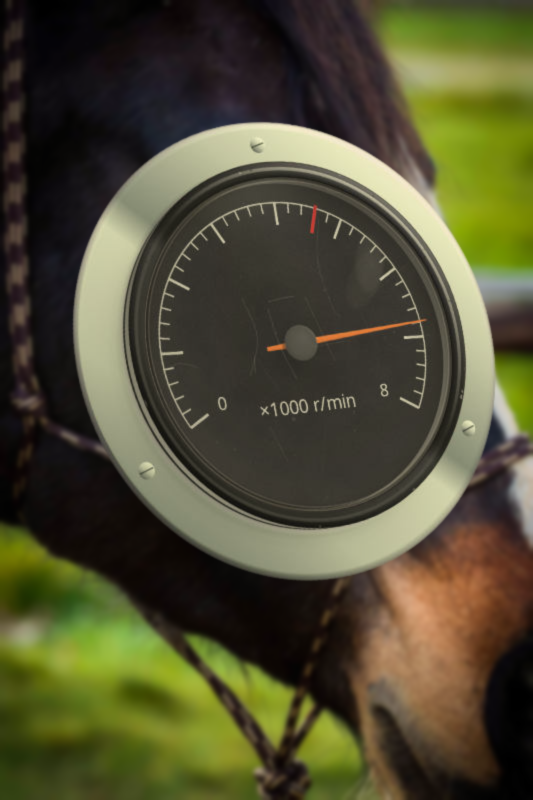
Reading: 6800; rpm
